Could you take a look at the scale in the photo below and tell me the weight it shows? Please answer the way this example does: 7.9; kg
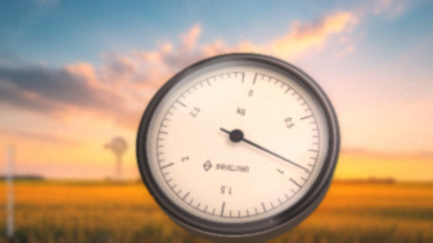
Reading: 0.9; kg
